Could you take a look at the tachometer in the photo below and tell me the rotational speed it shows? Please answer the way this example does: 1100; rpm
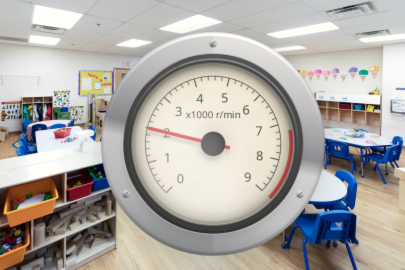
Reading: 2000; rpm
